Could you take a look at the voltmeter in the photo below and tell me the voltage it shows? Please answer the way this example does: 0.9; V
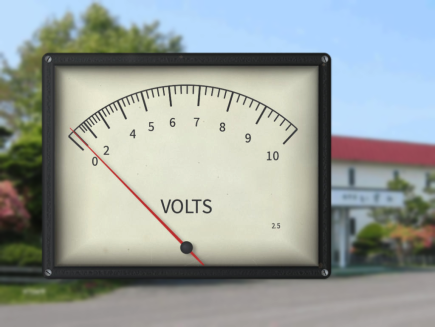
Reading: 1; V
